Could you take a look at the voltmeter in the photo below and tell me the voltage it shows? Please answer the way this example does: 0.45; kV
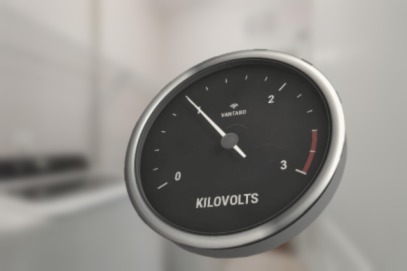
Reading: 1; kV
